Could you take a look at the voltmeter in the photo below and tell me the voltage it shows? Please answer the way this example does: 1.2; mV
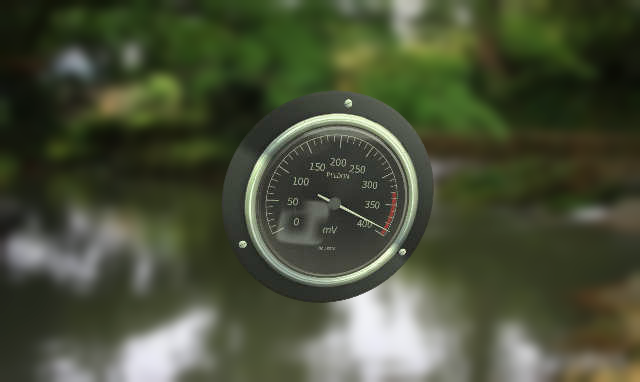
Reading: 390; mV
